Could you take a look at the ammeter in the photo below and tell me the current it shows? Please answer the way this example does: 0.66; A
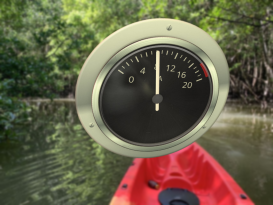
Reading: 8; A
